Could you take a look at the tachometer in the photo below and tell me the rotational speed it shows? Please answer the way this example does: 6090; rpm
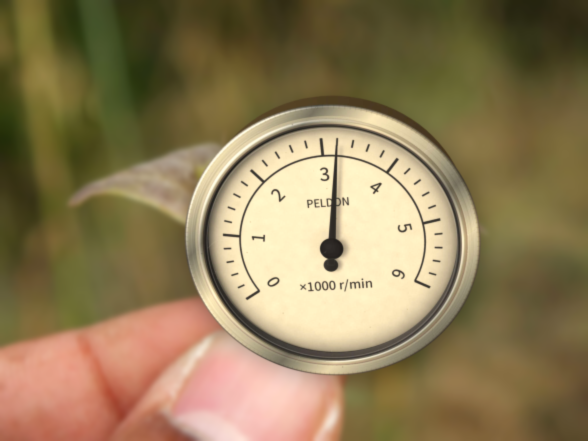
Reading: 3200; rpm
